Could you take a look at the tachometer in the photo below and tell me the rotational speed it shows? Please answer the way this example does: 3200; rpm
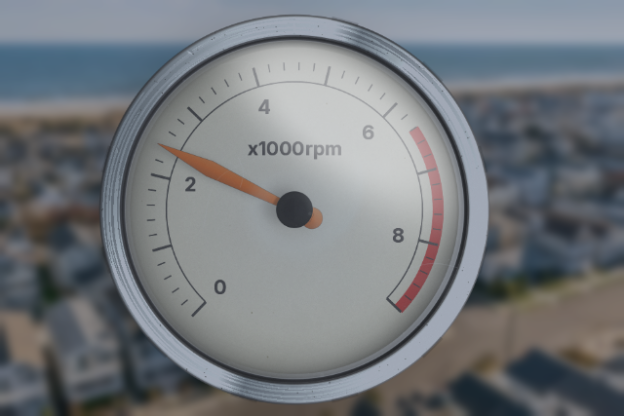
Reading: 2400; rpm
